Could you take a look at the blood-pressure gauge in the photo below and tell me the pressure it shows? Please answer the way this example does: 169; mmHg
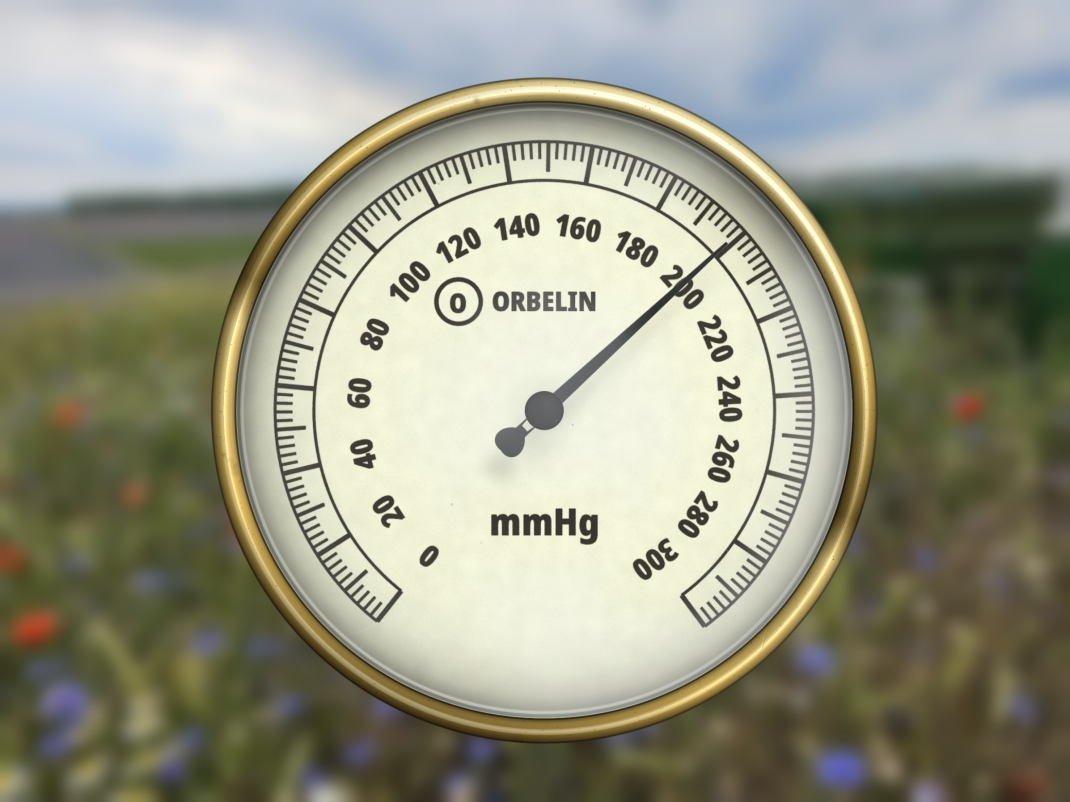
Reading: 199; mmHg
